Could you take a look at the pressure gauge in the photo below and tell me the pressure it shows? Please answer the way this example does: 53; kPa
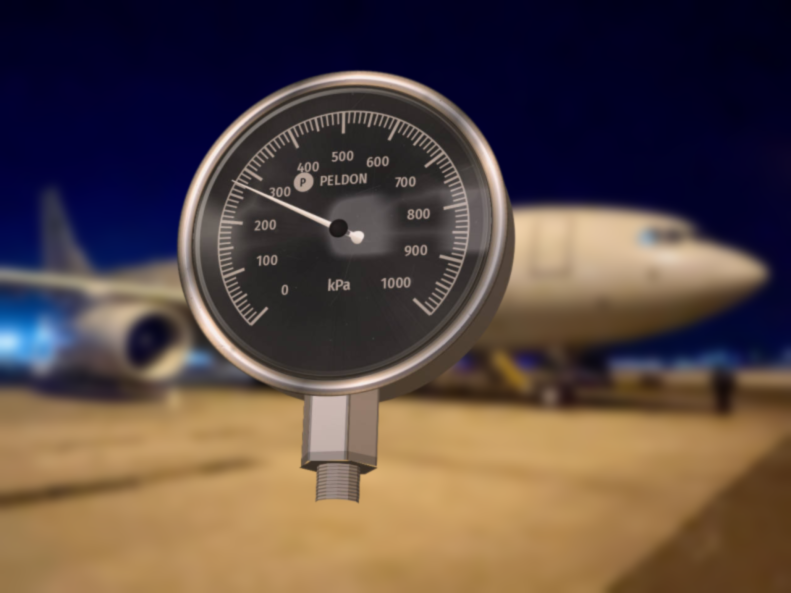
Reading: 270; kPa
